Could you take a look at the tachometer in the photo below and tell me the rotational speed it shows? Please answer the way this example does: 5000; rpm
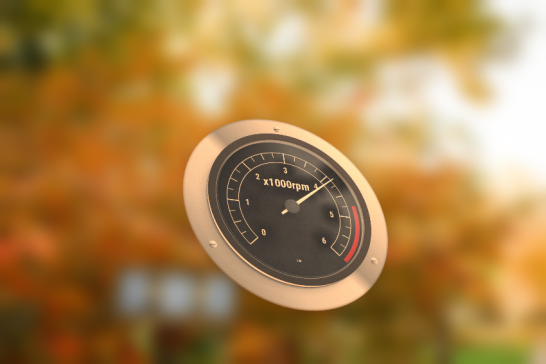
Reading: 4125; rpm
